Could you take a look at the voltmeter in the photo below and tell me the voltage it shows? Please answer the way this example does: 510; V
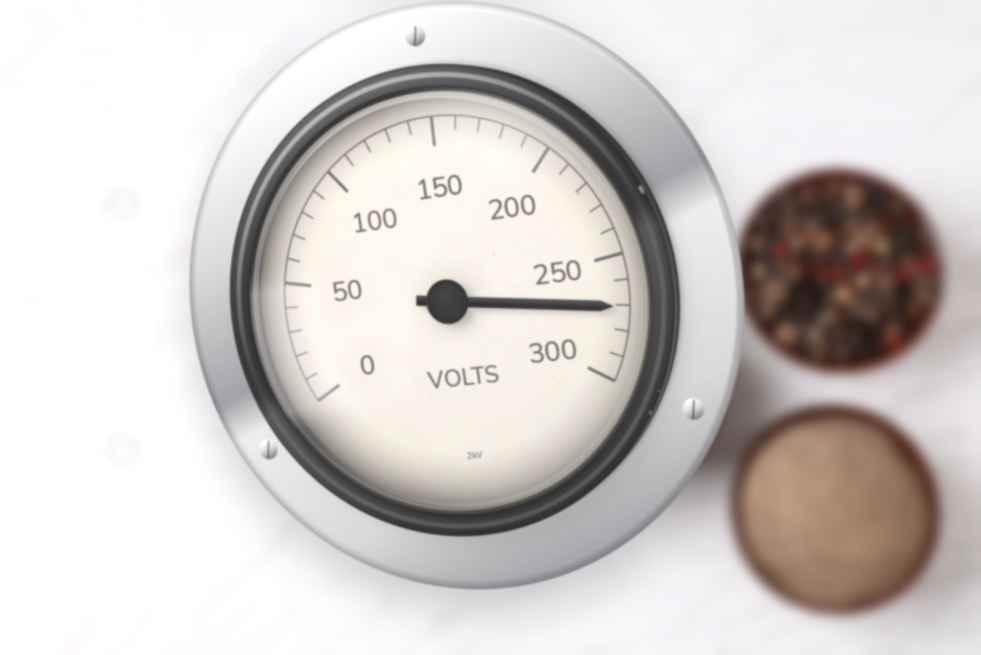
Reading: 270; V
